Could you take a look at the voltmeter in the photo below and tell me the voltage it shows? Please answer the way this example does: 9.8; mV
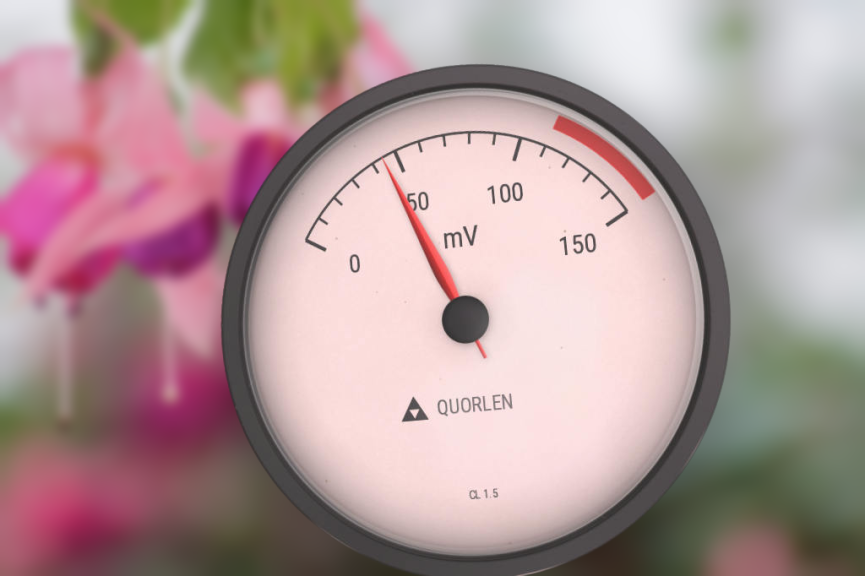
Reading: 45; mV
